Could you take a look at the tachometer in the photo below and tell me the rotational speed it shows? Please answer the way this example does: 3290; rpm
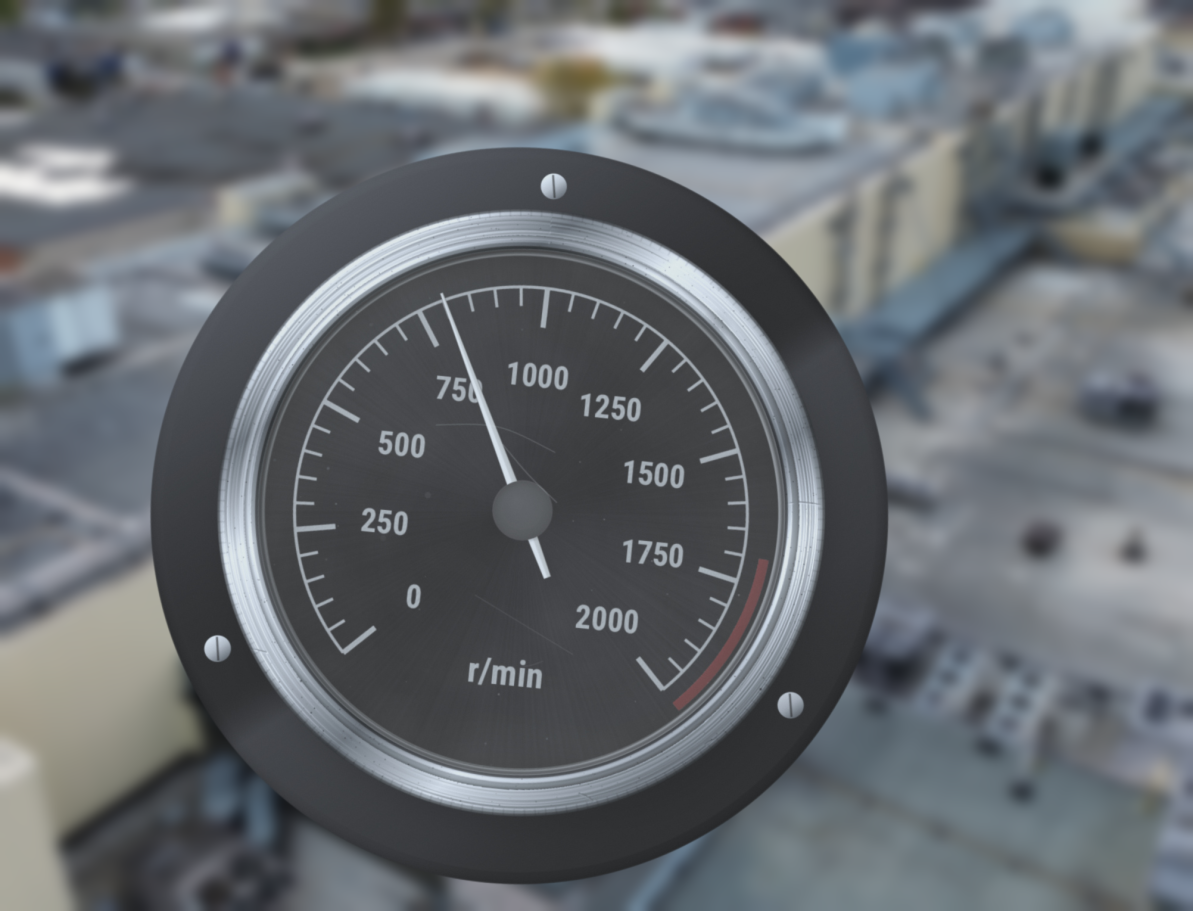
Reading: 800; rpm
